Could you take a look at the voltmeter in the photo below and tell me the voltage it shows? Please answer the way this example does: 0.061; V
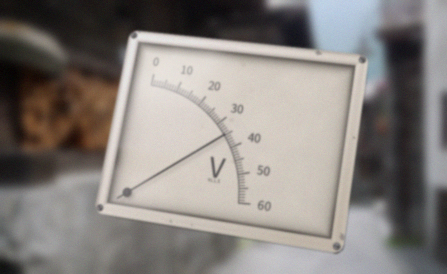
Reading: 35; V
